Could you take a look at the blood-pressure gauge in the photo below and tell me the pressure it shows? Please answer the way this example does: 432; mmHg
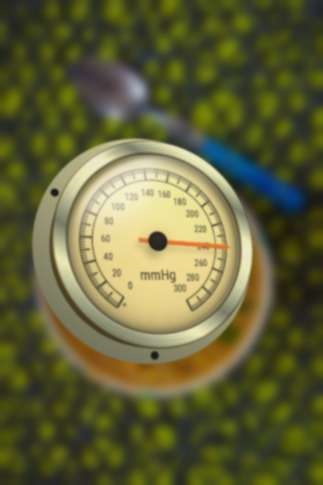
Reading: 240; mmHg
